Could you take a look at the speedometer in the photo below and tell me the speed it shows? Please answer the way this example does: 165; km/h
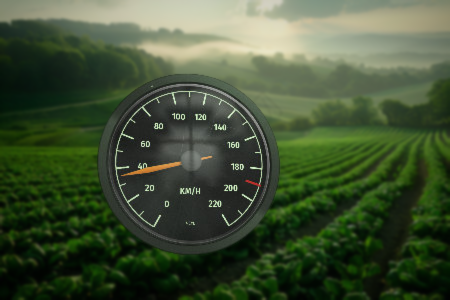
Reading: 35; km/h
